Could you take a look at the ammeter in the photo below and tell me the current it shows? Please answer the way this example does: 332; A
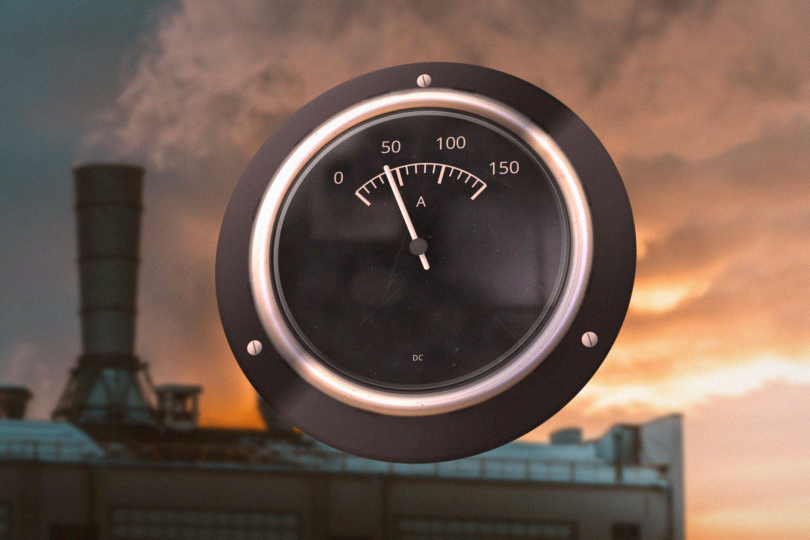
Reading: 40; A
